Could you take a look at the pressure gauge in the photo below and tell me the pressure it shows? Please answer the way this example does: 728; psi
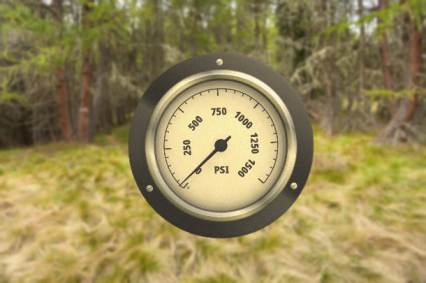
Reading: 25; psi
